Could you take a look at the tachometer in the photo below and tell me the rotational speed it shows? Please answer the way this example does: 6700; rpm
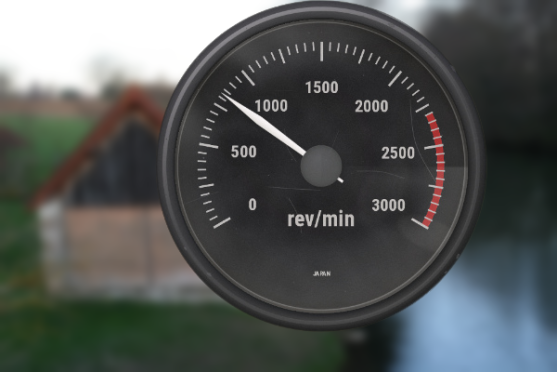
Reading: 825; rpm
